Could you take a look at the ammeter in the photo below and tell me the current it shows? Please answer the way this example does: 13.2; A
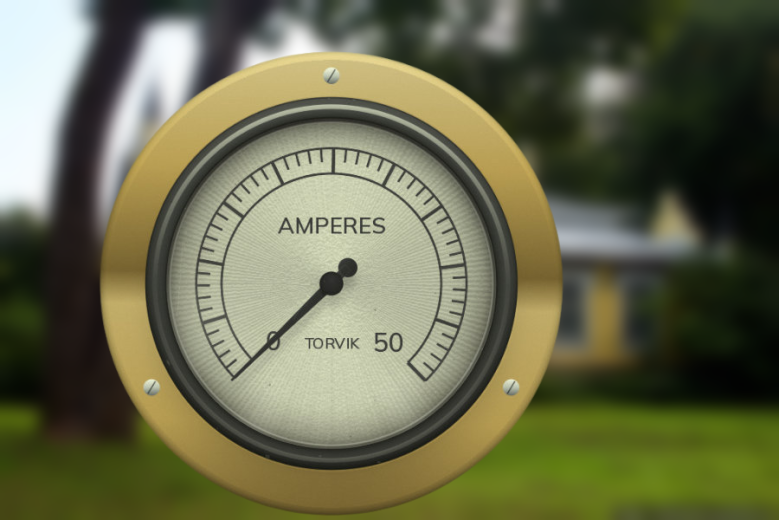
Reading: 0; A
